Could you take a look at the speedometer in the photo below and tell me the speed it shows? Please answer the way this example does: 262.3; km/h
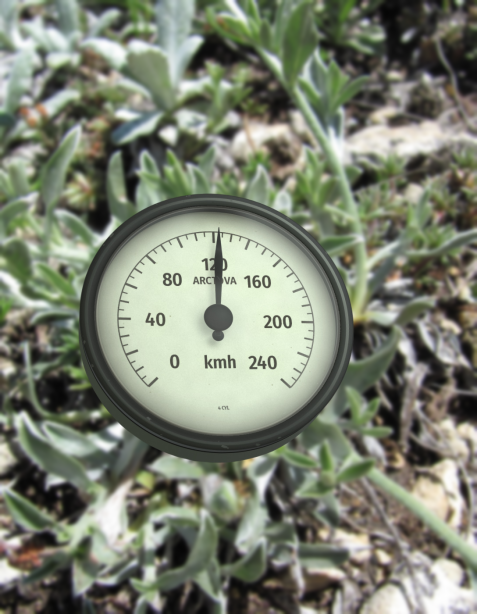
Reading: 122.5; km/h
